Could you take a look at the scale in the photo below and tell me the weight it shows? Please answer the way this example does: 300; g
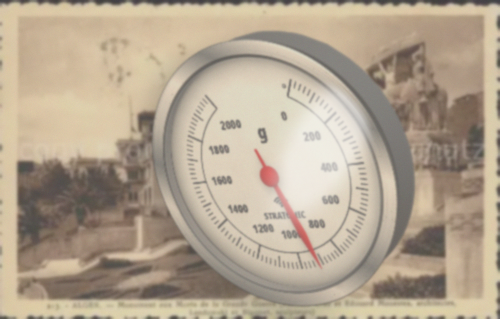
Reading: 900; g
